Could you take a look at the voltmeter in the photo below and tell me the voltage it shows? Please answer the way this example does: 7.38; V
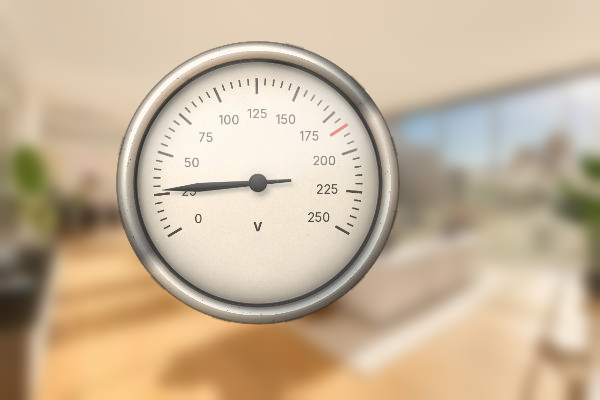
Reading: 27.5; V
